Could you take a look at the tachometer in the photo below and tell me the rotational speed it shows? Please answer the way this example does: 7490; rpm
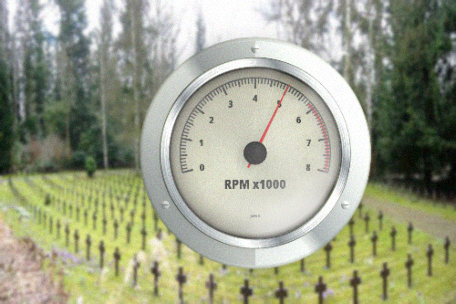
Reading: 5000; rpm
